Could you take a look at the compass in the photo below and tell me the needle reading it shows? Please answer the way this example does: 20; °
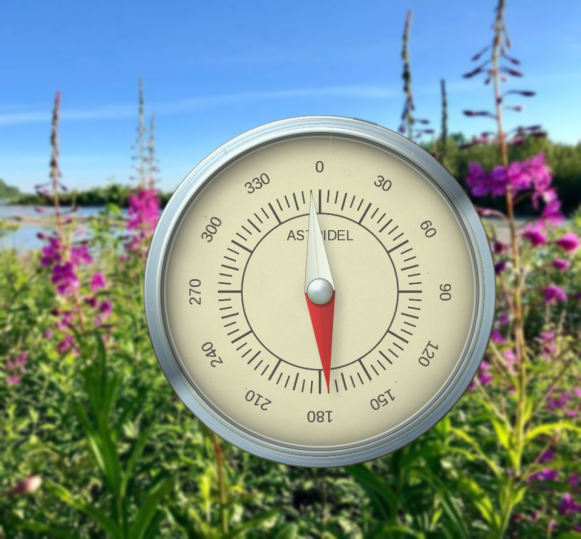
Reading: 175; °
